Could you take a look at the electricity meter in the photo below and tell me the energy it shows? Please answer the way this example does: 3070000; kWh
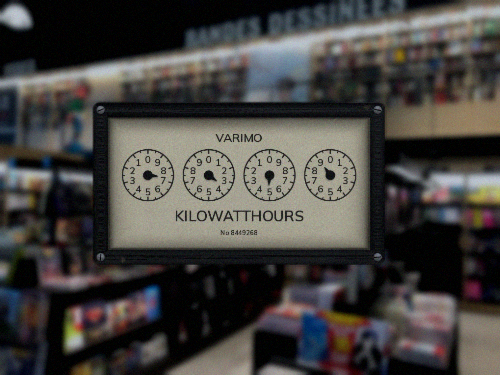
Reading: 7349; kWh
